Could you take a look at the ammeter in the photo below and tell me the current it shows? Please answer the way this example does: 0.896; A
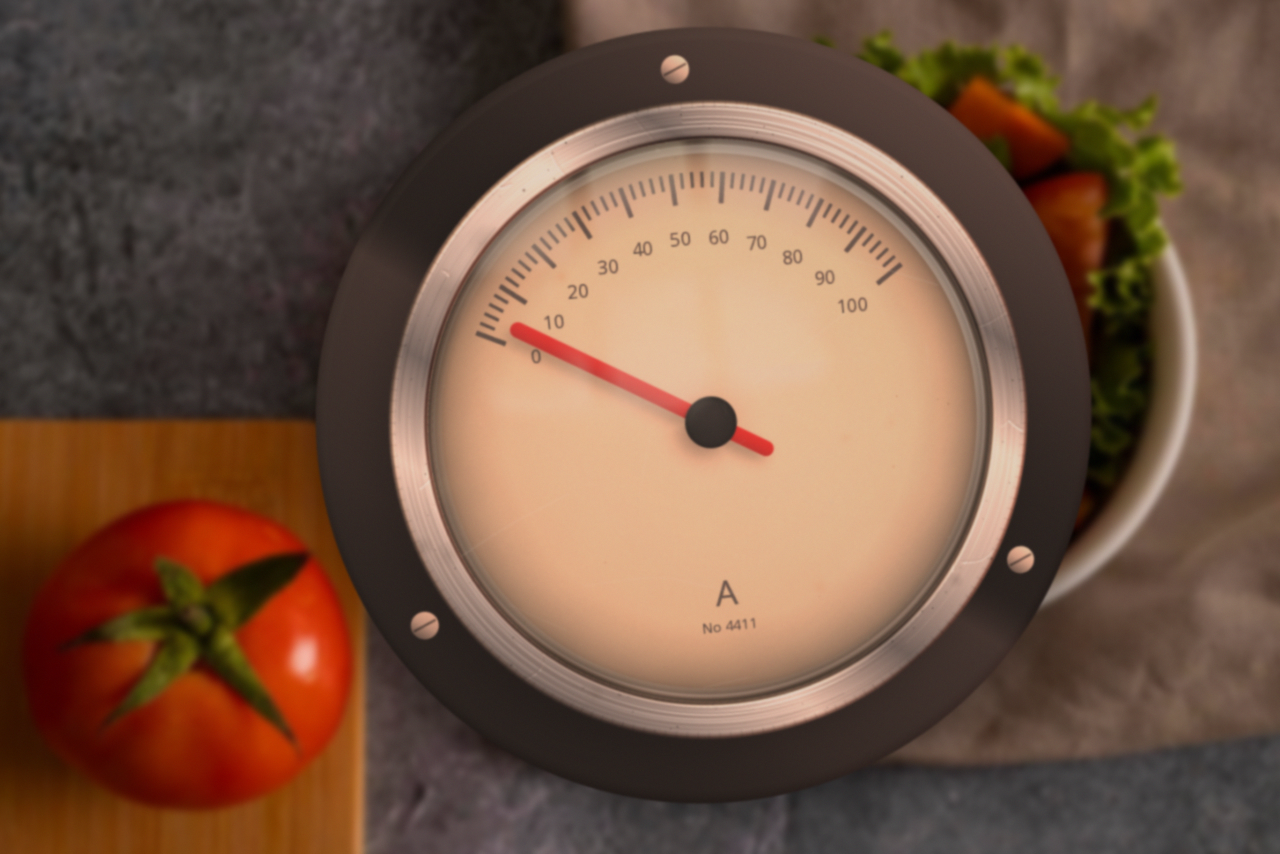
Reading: 4; A
